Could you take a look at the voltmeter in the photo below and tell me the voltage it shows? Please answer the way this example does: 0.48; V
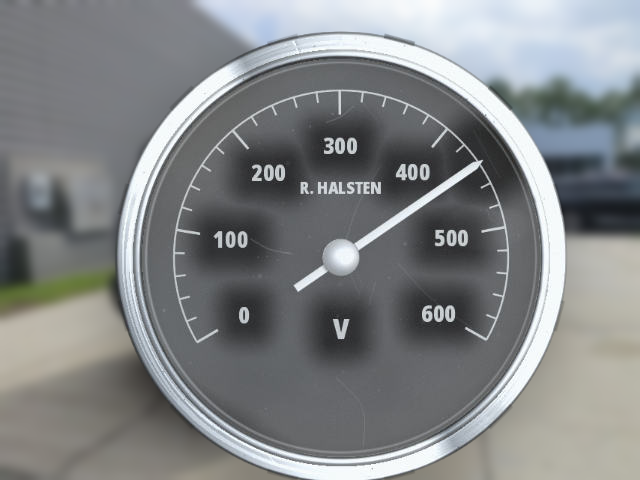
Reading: 440; V
